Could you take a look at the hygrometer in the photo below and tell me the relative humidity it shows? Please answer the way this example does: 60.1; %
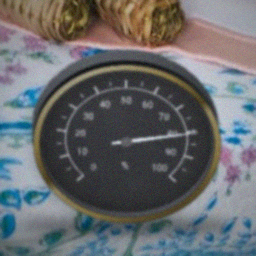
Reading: 80; %
